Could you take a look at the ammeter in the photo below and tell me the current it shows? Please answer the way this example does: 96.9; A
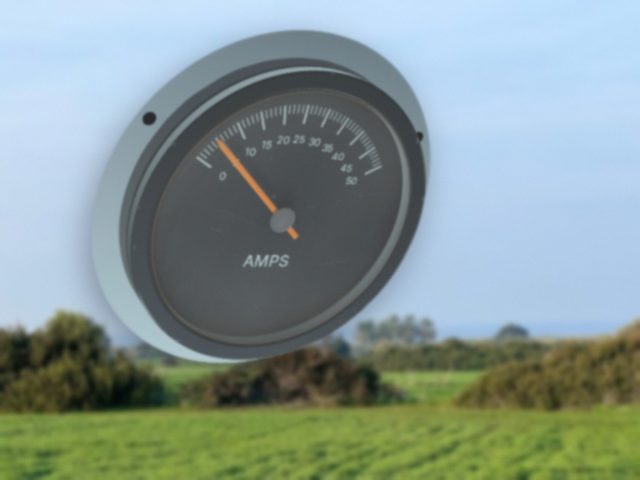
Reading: 5; A
